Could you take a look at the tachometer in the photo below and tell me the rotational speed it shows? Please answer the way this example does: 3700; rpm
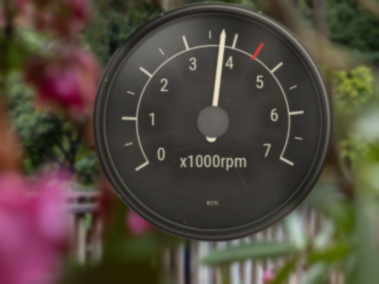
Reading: 3750; rpm
